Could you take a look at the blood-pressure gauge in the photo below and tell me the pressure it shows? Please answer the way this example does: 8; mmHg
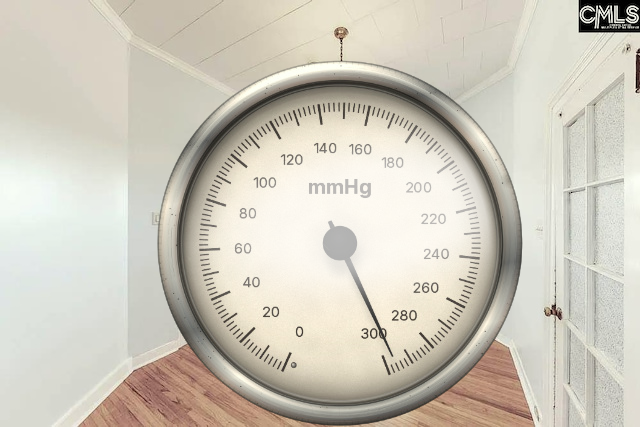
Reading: 296; mmHg
